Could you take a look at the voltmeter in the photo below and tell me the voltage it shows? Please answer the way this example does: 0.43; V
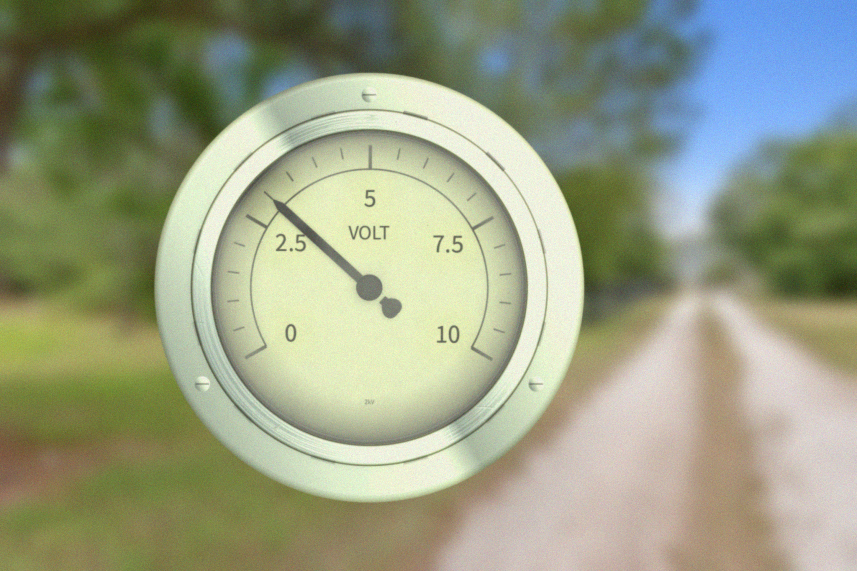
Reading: 3; V
